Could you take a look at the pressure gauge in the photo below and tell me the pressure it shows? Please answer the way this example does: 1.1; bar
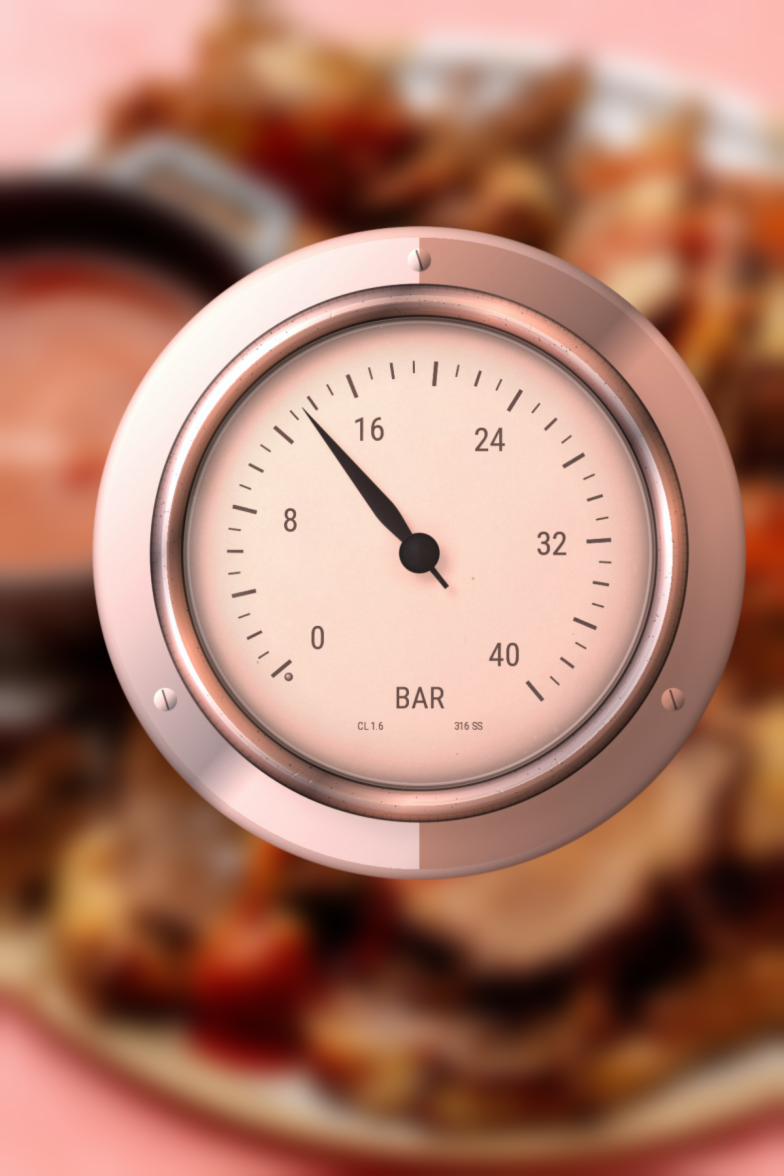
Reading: 13.5; bar
